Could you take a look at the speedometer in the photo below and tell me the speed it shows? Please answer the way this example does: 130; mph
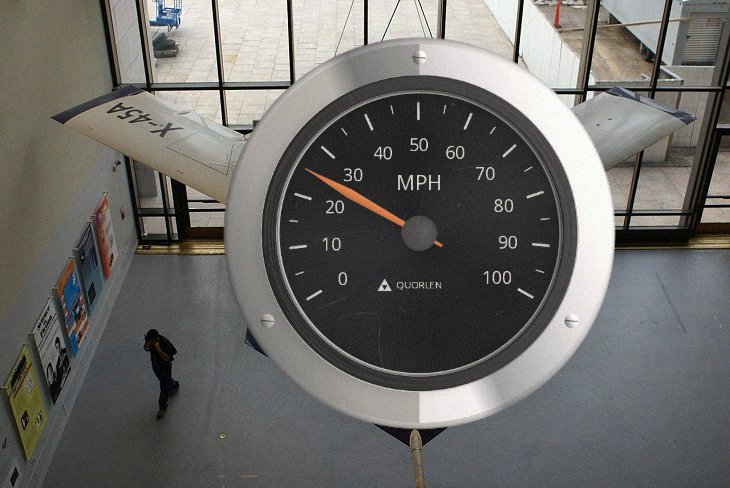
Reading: 25; mph
